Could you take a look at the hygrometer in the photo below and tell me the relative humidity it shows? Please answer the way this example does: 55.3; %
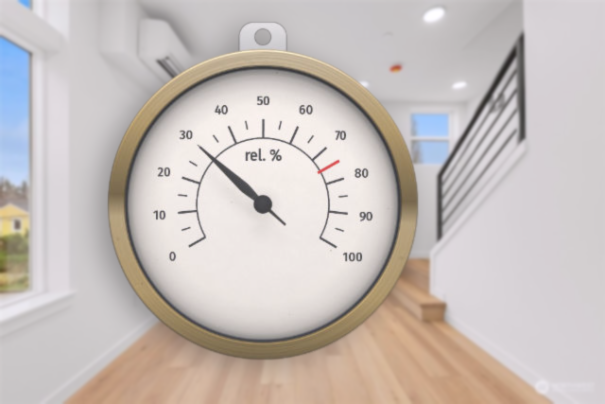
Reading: 30; %
